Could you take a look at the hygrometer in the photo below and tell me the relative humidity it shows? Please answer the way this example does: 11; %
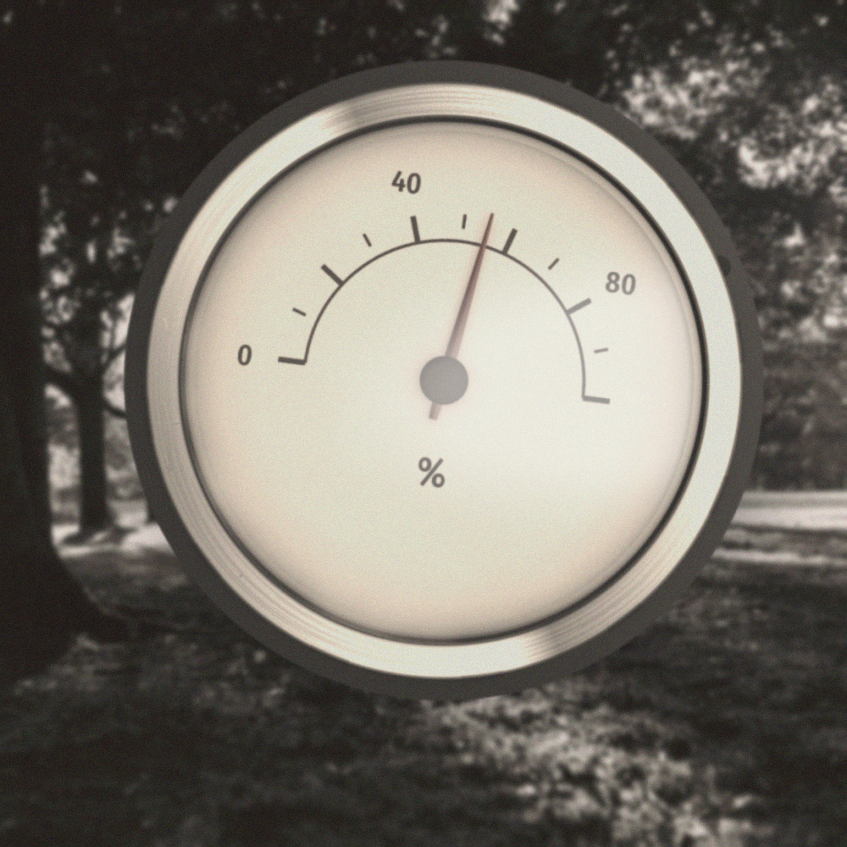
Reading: 55; %
